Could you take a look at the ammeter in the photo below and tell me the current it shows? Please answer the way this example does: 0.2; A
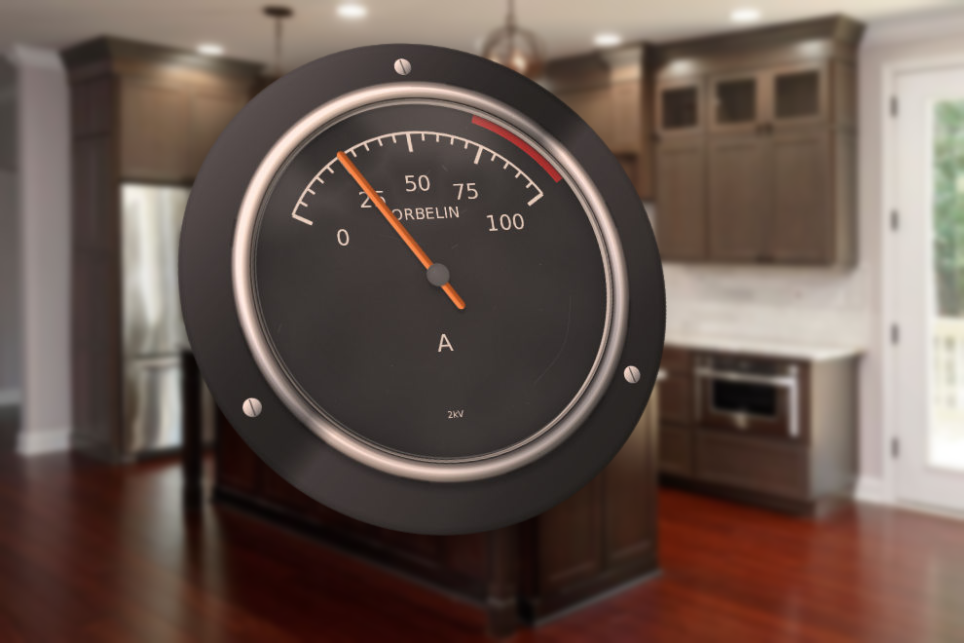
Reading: 25; A
